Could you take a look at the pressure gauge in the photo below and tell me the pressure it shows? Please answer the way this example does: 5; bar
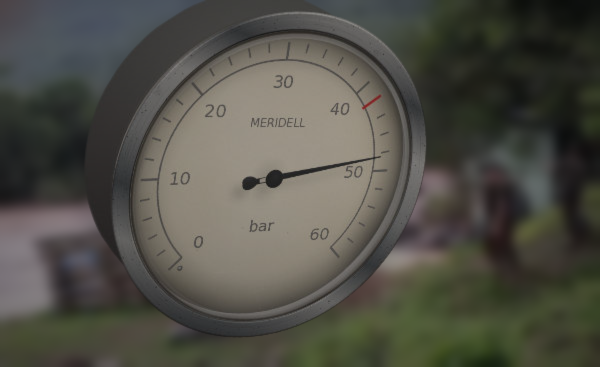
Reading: 48; bar
